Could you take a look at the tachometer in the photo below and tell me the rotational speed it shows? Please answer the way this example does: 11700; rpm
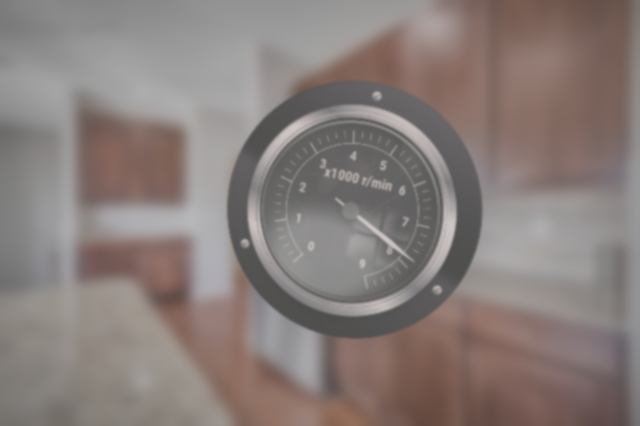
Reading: 7800; rpm
